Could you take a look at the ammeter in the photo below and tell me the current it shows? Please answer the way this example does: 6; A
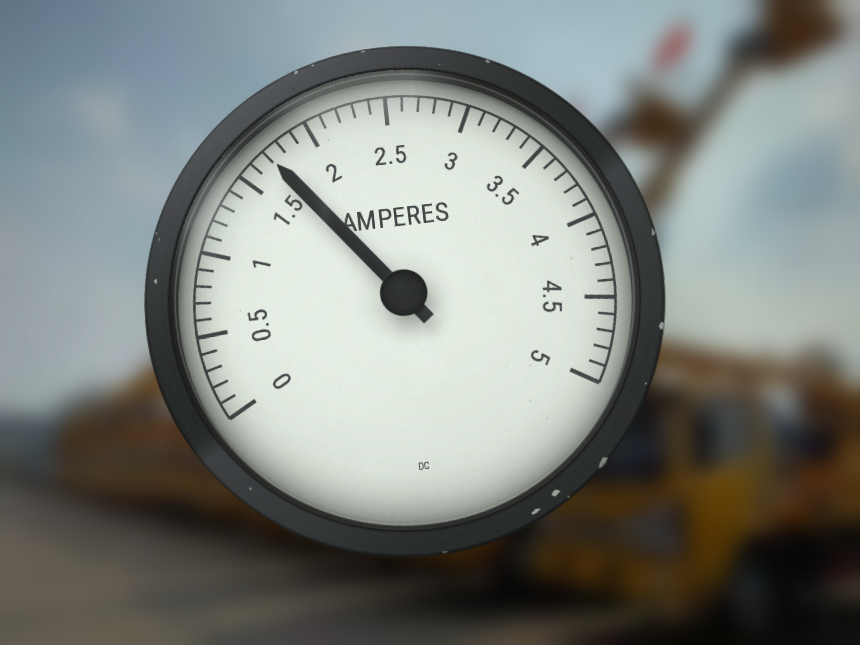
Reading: 1.7; A
